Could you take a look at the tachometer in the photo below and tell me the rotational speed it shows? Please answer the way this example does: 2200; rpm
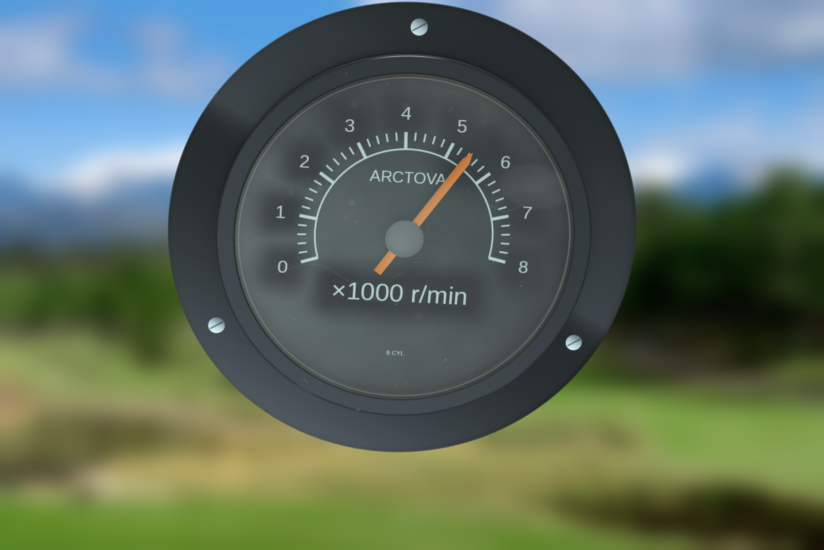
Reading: 5400; rpm
